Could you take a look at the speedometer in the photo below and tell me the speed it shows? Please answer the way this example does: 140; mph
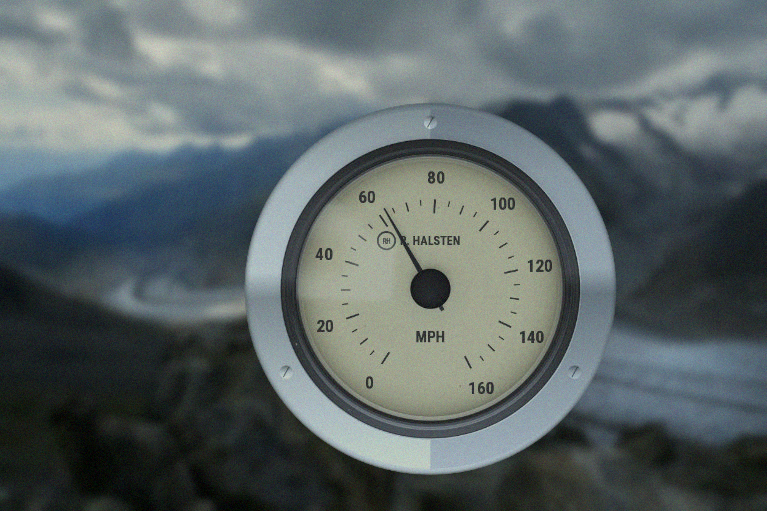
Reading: 62.5; mph
